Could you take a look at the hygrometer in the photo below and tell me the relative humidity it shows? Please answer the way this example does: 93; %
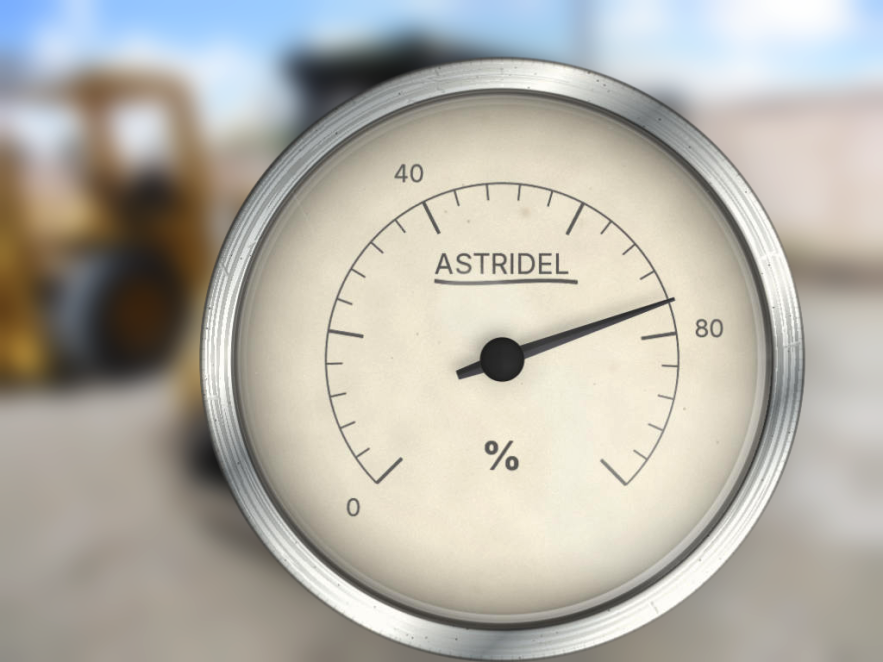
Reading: 76; %
